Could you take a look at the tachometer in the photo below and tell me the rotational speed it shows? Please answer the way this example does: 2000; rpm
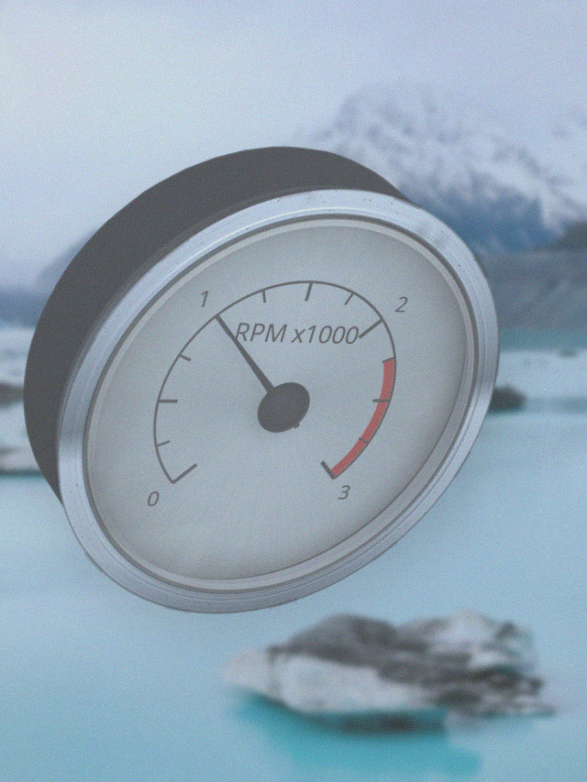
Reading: 1000; rpm
